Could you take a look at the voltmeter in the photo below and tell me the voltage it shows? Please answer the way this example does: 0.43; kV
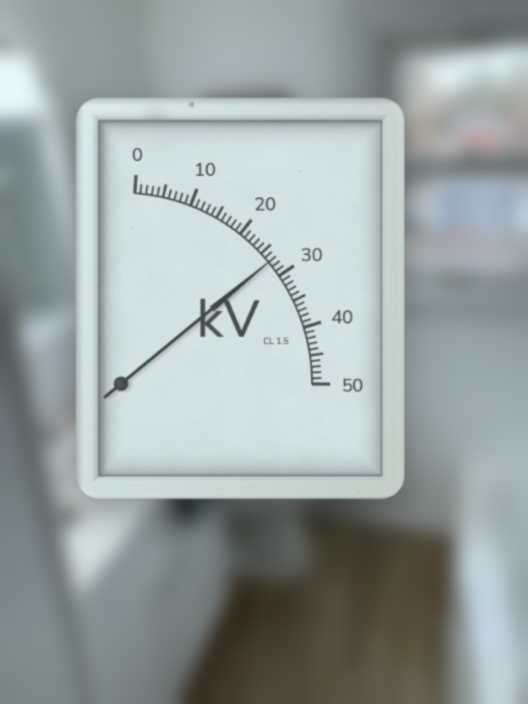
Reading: 27; kV
